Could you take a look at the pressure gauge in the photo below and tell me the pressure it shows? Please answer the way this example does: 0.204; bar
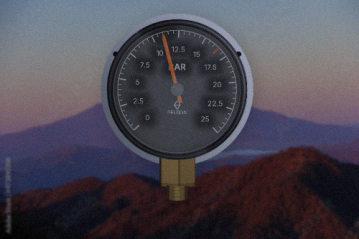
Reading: 11; bar
